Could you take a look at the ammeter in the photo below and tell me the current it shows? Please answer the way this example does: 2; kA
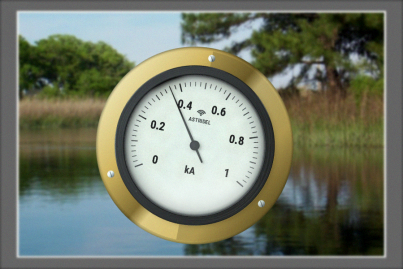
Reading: 0.36; kA
